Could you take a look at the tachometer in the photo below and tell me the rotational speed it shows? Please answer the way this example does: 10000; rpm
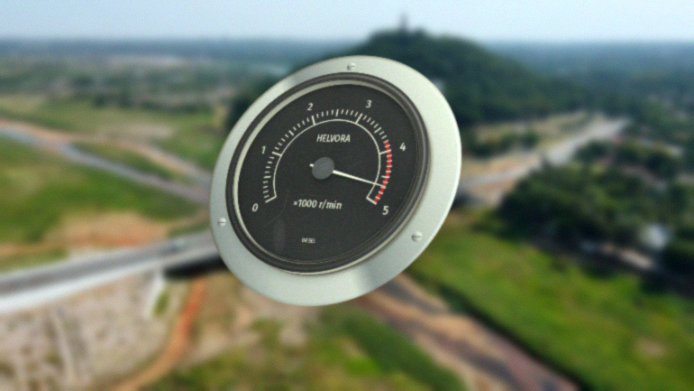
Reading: 4700; rpm
